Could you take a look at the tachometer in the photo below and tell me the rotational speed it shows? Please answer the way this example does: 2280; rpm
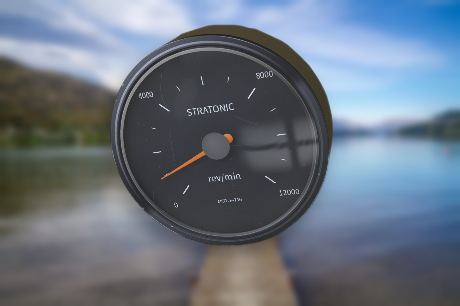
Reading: 1000; rpm
